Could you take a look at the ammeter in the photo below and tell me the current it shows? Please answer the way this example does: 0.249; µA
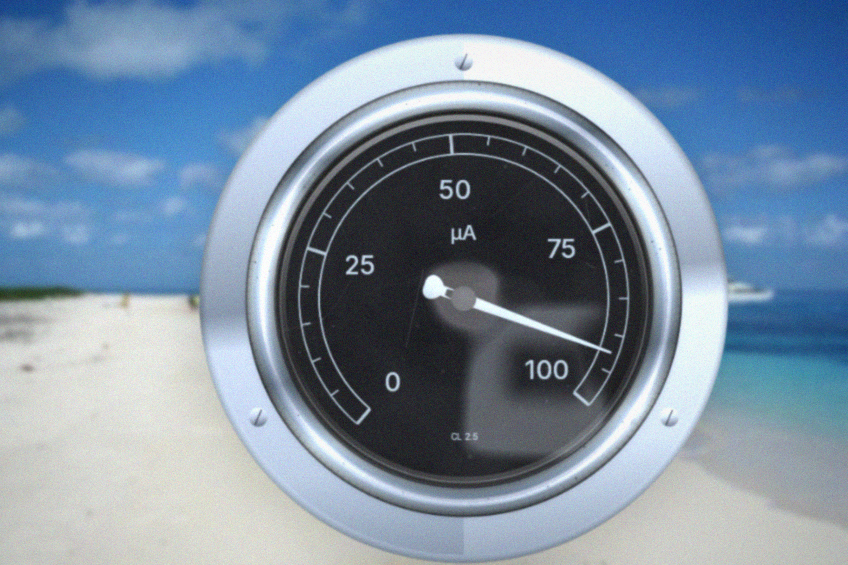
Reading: 92.5; µA
